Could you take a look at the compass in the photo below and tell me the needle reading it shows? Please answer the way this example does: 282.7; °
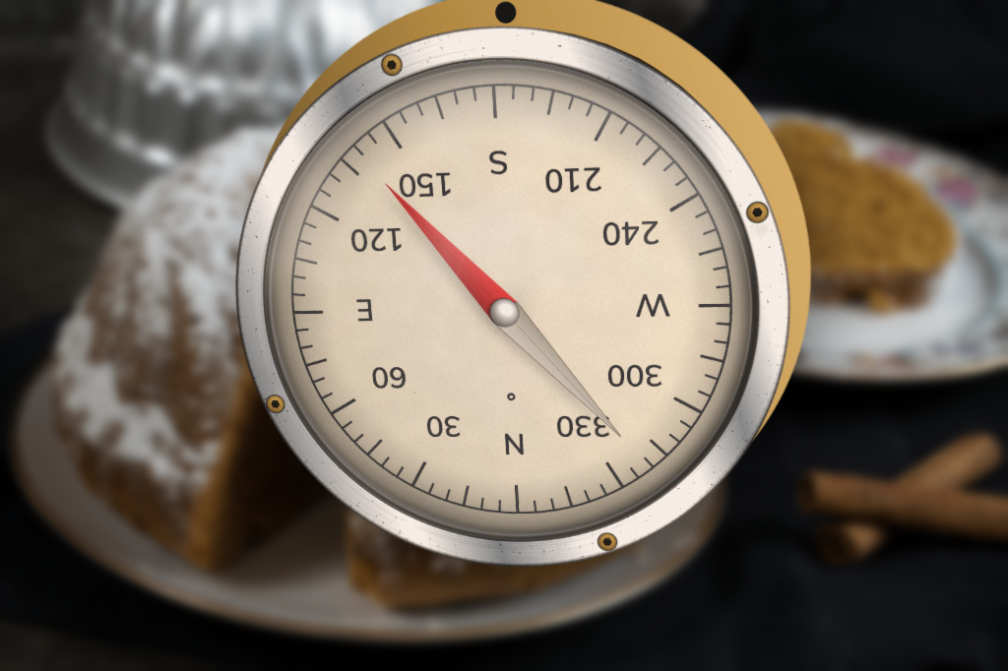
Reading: 140; °
